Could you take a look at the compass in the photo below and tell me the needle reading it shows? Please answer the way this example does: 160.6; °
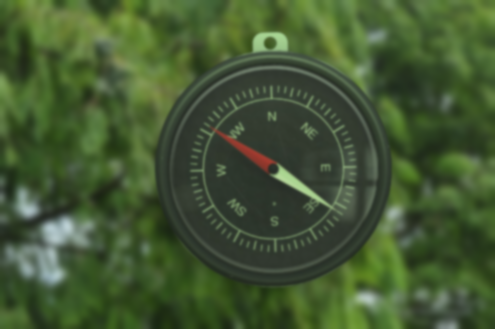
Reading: 305; °
